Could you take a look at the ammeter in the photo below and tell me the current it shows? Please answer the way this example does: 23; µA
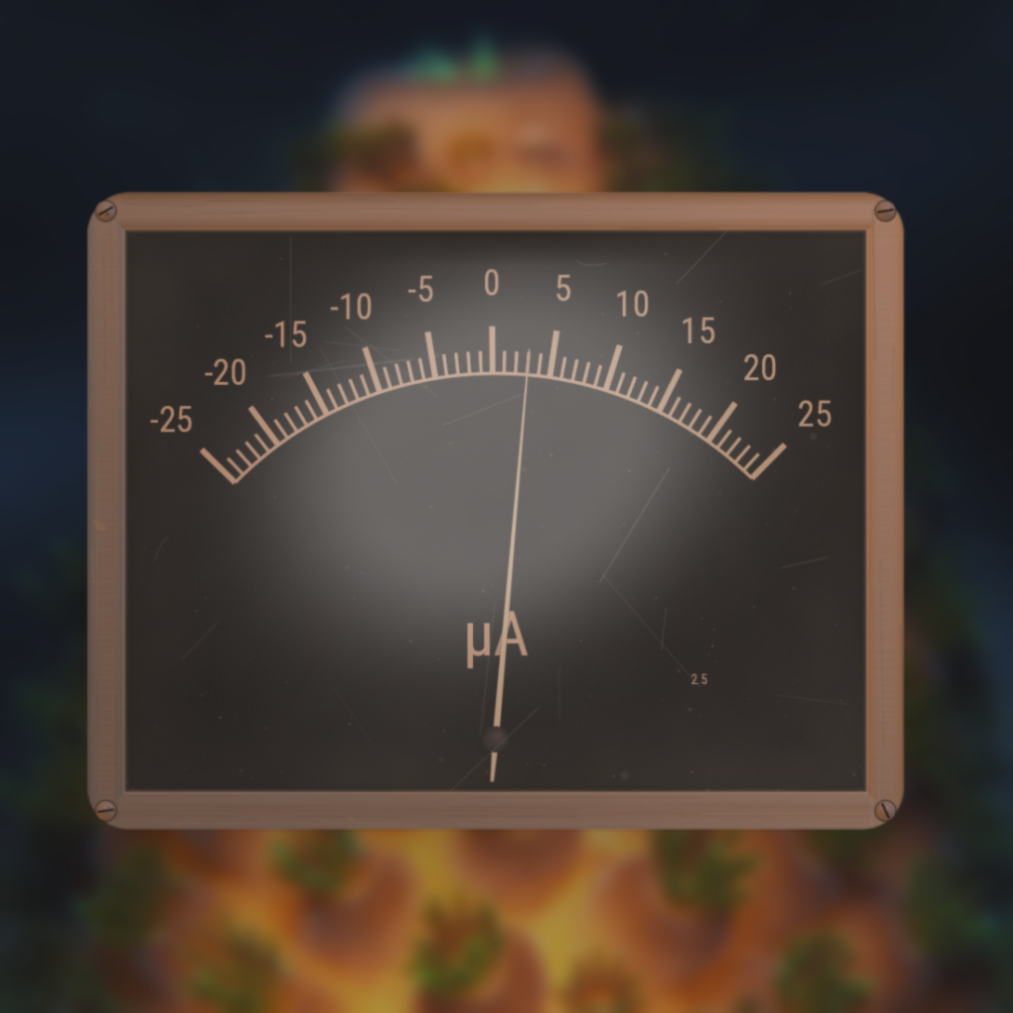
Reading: 3; µA
